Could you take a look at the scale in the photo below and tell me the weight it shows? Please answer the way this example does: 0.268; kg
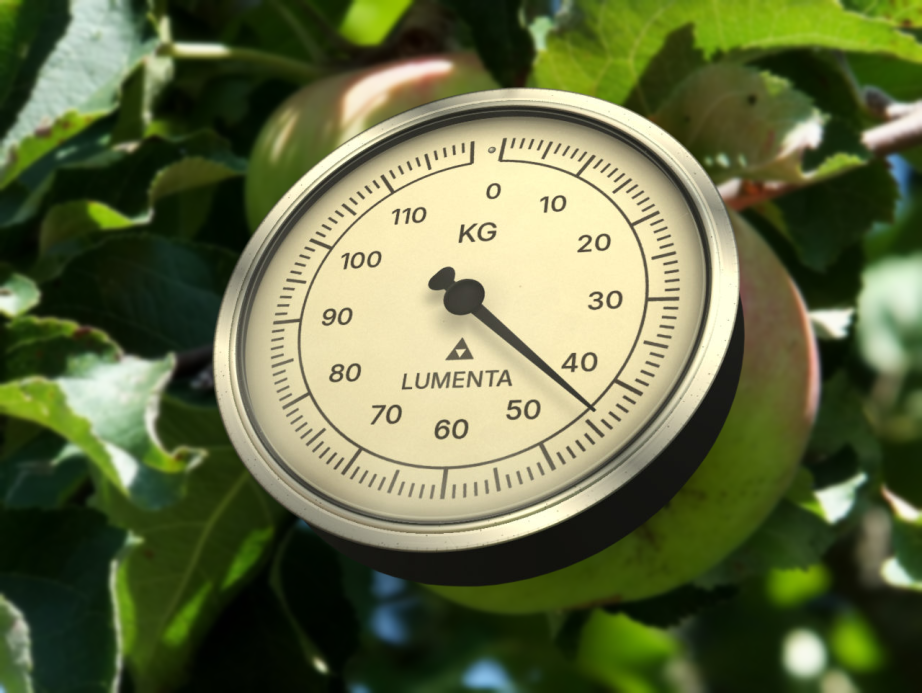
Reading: 44; kg
